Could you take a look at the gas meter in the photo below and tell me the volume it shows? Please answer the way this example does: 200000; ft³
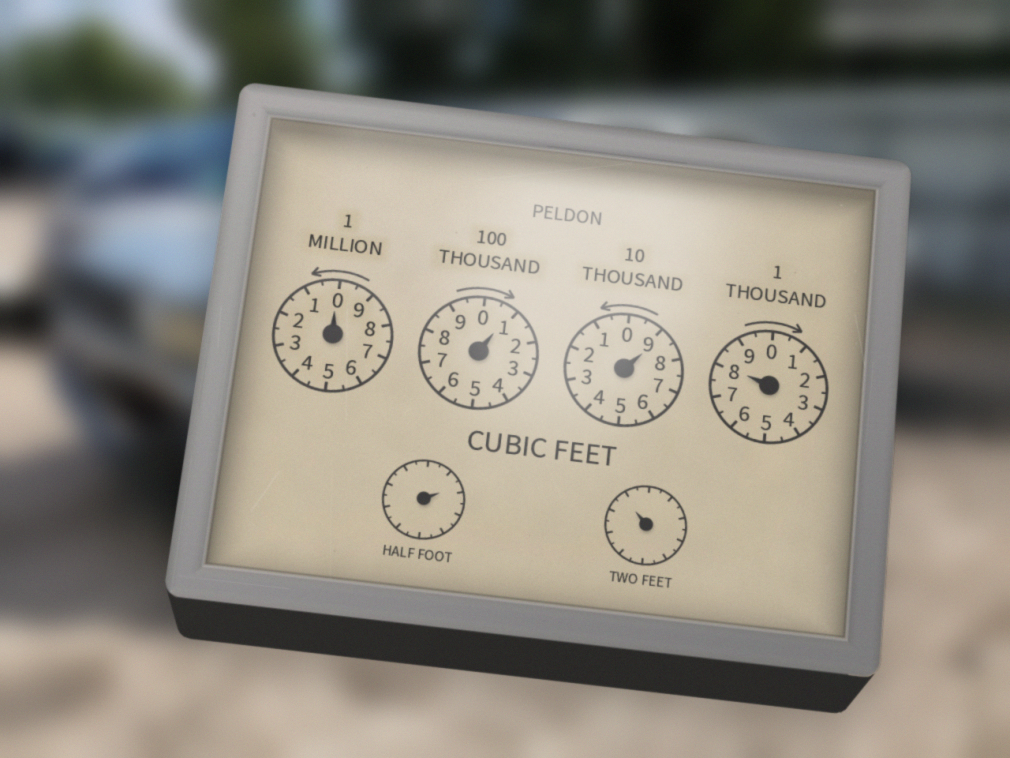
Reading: 8800; ft³
